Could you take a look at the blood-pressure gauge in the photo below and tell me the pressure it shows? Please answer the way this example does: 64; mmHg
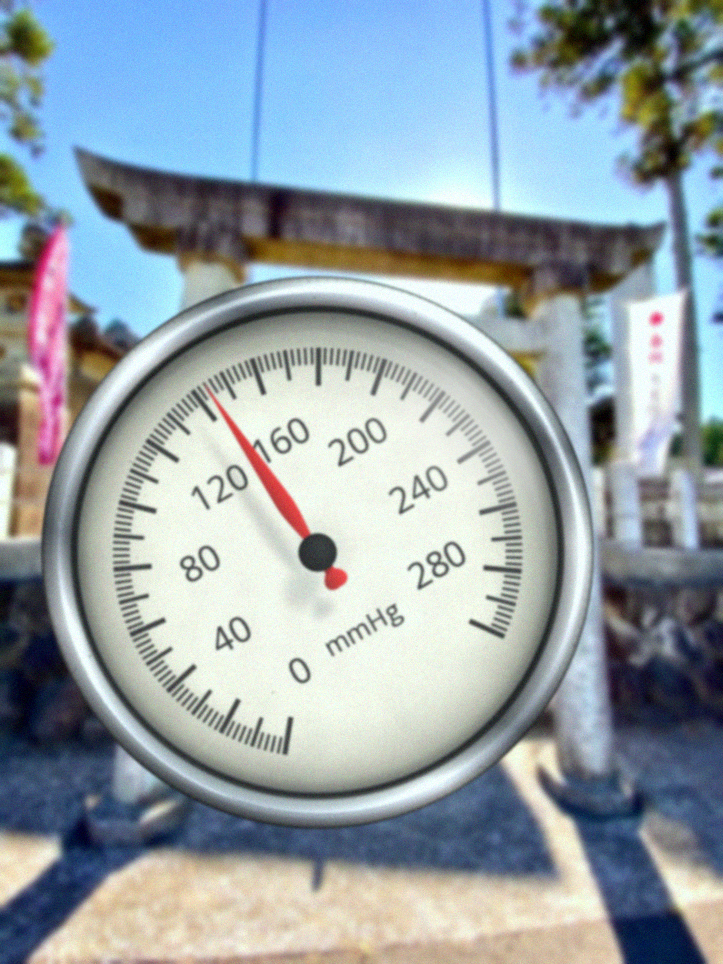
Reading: 144; mmHg
